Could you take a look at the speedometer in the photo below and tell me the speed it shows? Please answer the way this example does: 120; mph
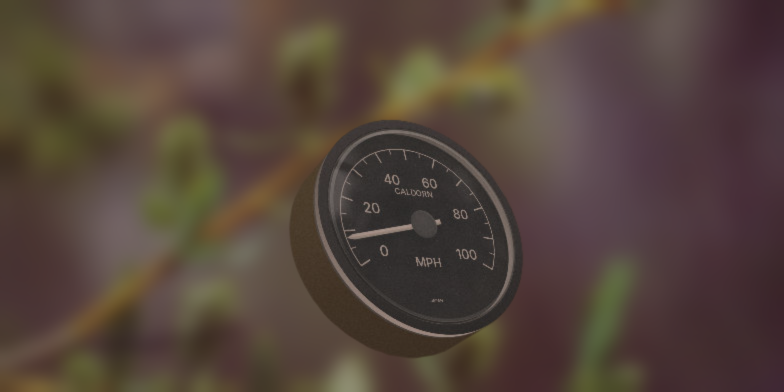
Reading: 7.5; mph
